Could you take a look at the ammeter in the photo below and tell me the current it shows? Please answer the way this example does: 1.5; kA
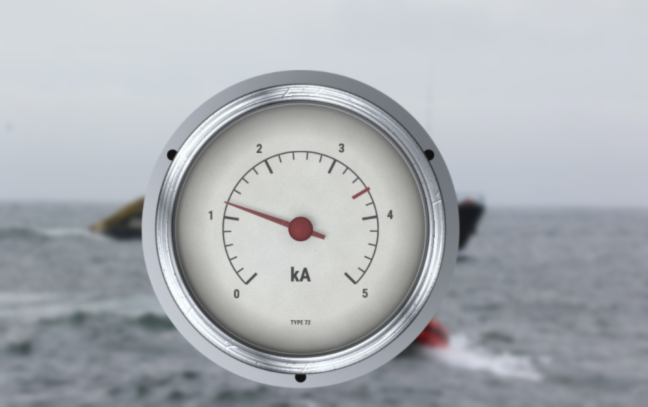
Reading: 1.2; kA
